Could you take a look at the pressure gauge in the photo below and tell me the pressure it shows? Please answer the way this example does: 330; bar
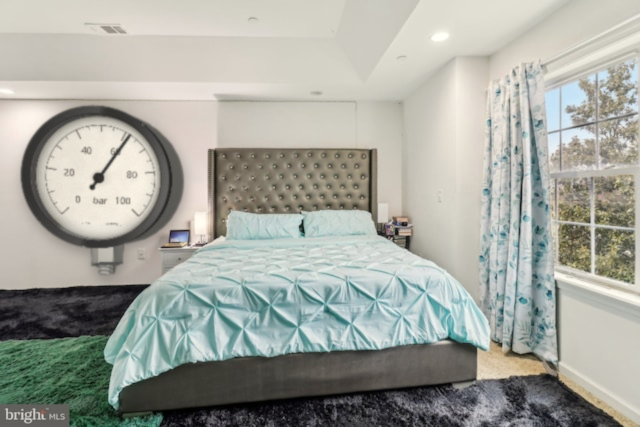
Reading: 62.5; bar
